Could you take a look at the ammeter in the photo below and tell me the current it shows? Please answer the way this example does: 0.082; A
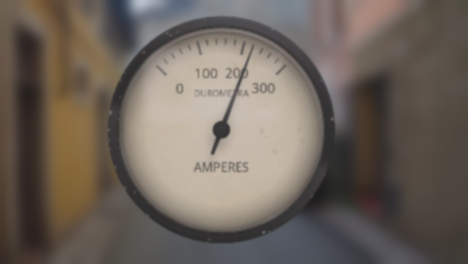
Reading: 220; A
